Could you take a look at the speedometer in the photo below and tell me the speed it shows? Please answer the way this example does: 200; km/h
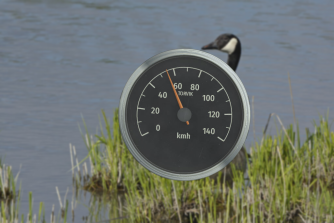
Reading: 55; km/h
